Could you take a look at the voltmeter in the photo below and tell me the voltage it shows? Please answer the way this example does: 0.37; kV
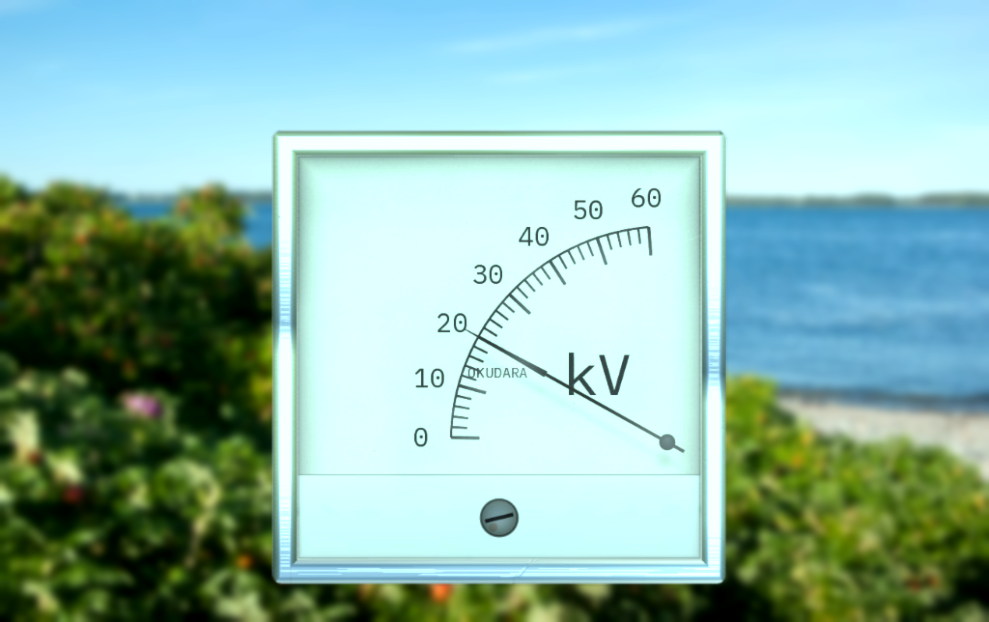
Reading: 20; kV
